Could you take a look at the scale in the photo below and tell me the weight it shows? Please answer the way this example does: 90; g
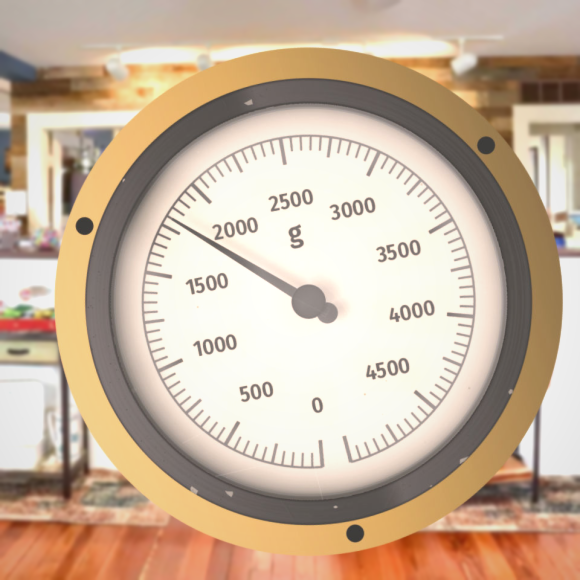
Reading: 1800; g
